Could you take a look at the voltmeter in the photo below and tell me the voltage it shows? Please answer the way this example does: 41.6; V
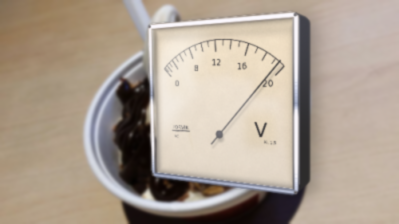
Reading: 19.5; V
